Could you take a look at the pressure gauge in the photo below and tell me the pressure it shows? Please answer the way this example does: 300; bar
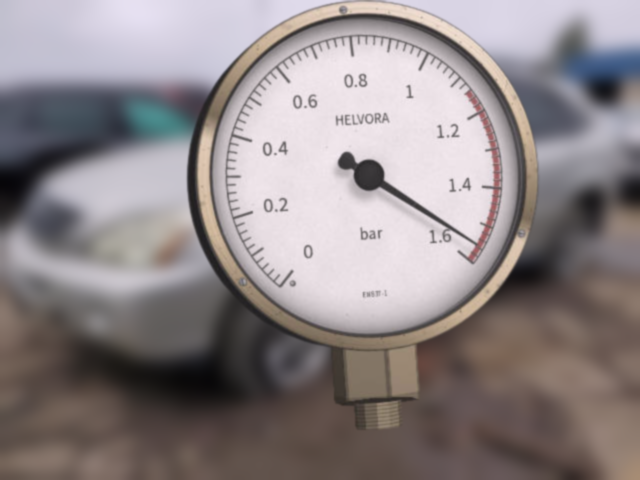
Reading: 1.56; bar
